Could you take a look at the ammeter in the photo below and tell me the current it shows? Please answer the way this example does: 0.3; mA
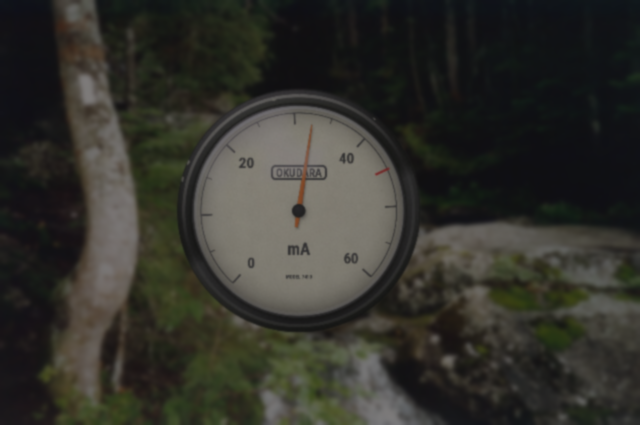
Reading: 32.5; mA
